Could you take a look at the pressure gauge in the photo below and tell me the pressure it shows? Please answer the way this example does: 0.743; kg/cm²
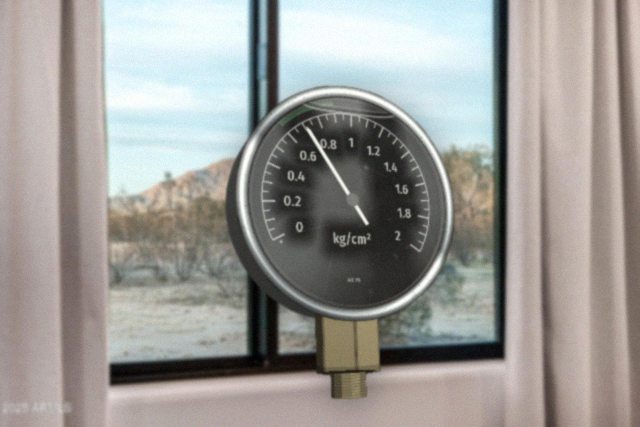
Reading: 0.7; kg/cm²
